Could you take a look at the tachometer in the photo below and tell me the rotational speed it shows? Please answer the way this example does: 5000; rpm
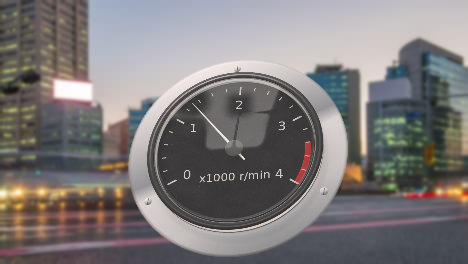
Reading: 1300; rpm
